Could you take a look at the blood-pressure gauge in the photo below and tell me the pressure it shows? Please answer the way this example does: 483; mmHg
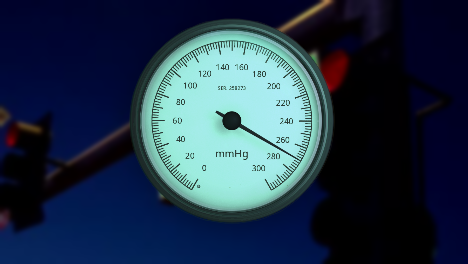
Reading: 270; mmHg
